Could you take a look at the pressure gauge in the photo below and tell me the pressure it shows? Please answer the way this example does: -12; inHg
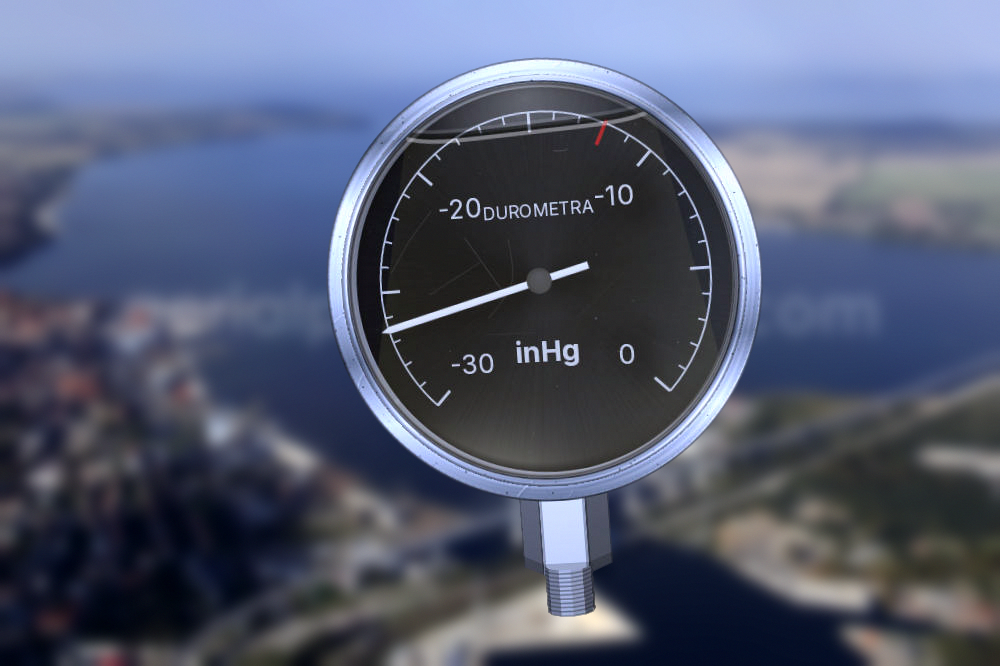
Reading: -26.5; inHg
